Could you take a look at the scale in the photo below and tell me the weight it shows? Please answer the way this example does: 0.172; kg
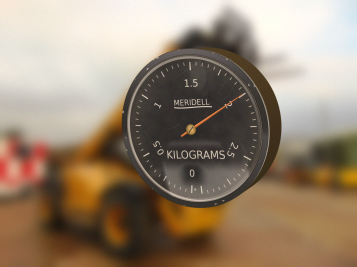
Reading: 2; kg
